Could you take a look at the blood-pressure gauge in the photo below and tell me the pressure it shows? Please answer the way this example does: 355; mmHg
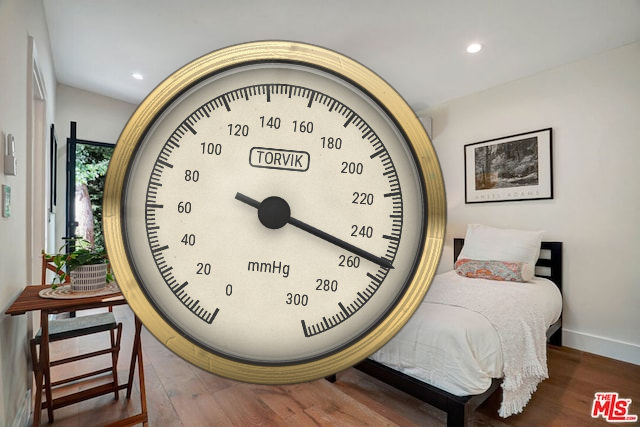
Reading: 252; mmHg
